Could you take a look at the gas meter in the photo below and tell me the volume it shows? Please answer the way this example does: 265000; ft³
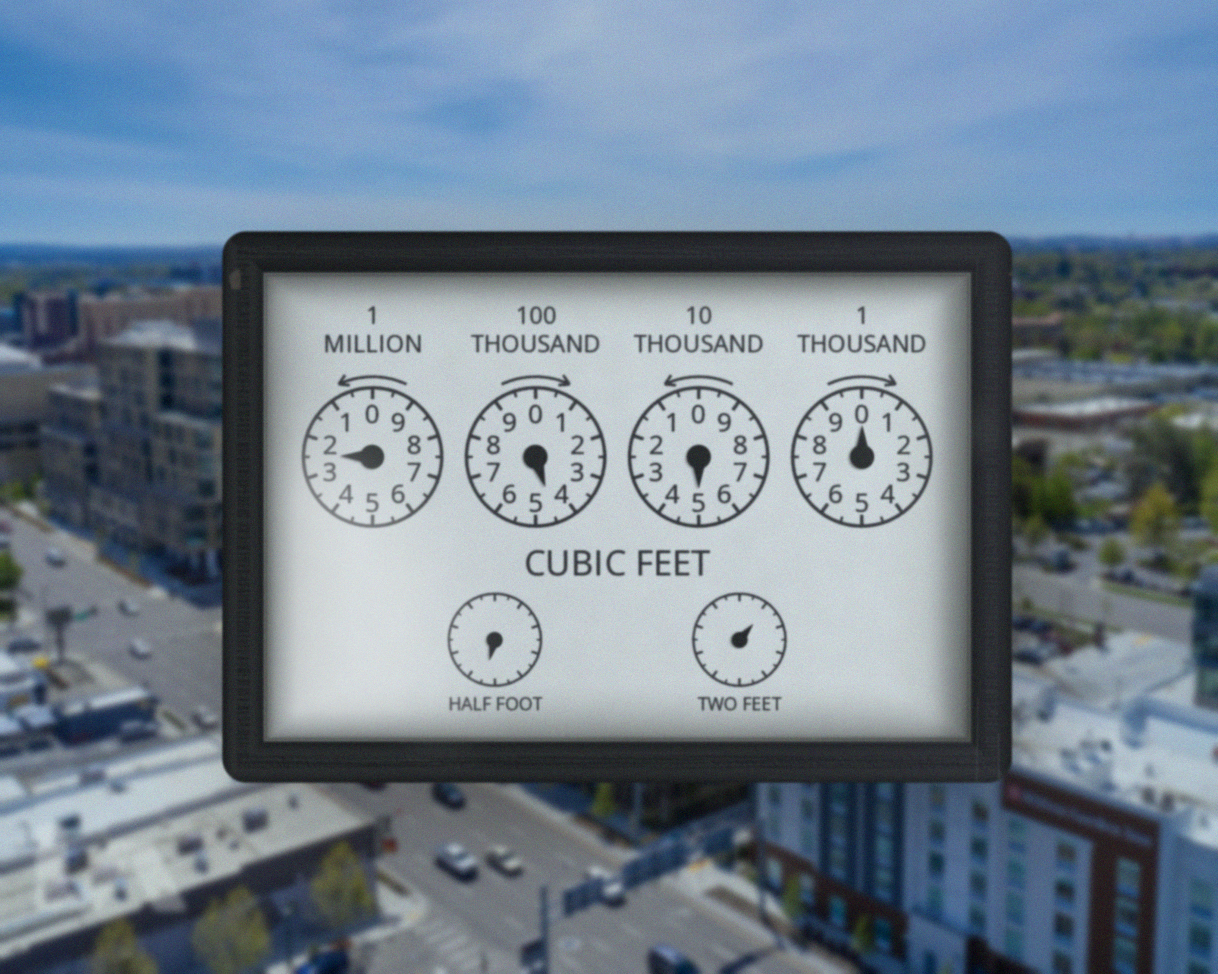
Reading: 245000; ft³
